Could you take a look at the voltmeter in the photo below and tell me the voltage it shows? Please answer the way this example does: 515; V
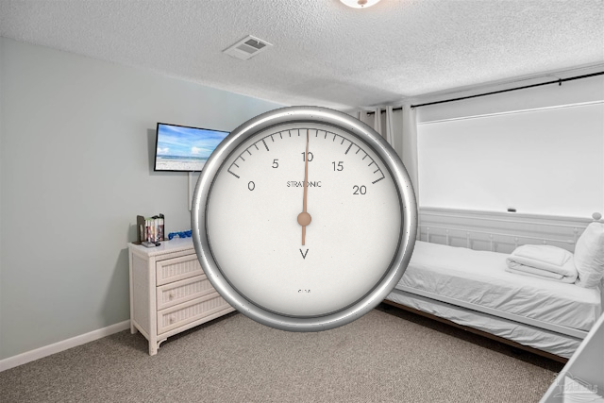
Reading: 10; V
